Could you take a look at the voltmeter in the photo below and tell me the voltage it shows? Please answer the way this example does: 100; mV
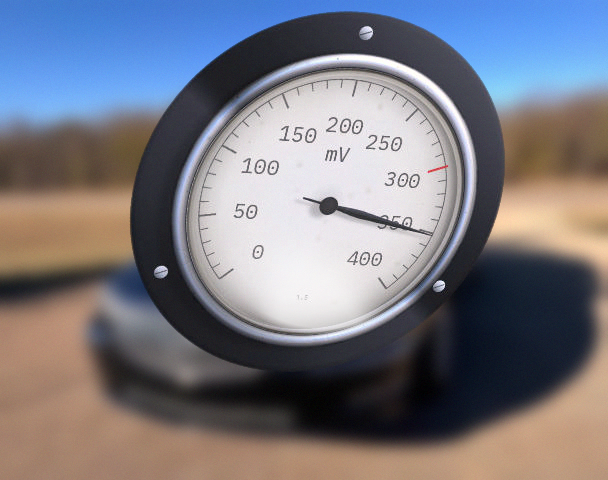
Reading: 350; mV
